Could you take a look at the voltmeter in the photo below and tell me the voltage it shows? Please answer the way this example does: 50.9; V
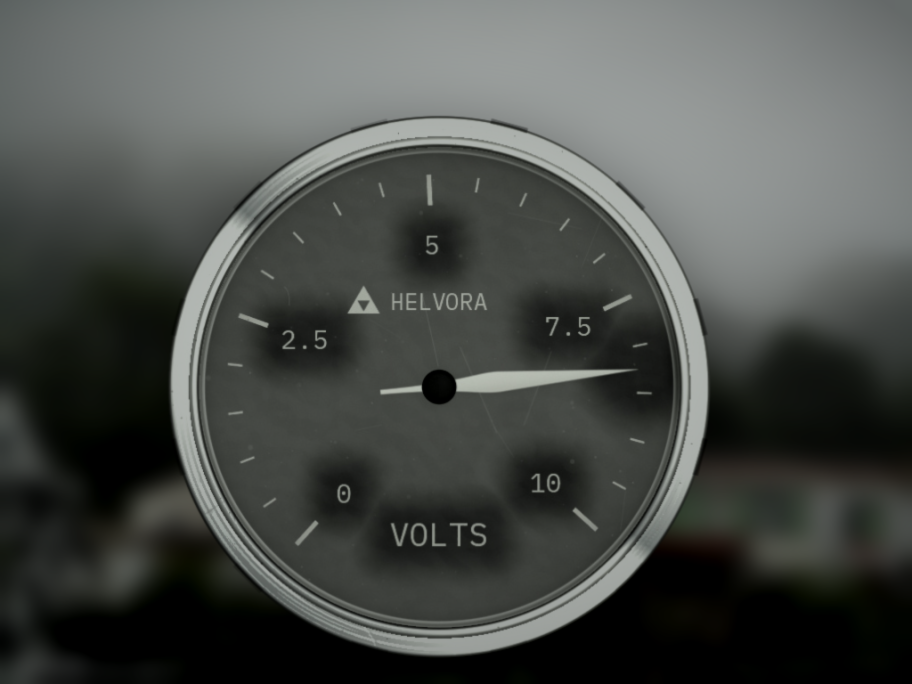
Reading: 8.25; V
